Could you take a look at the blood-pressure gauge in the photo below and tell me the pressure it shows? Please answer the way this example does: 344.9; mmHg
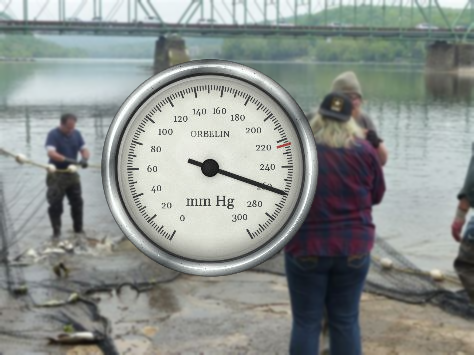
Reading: 260; mmHg
